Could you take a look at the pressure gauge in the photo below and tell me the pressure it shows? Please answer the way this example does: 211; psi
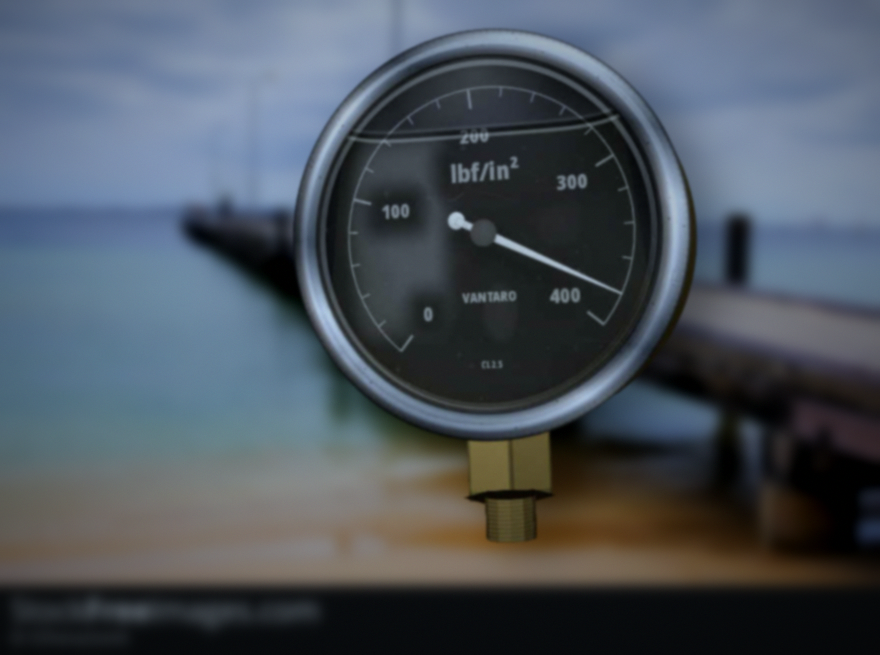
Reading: 380; psi
